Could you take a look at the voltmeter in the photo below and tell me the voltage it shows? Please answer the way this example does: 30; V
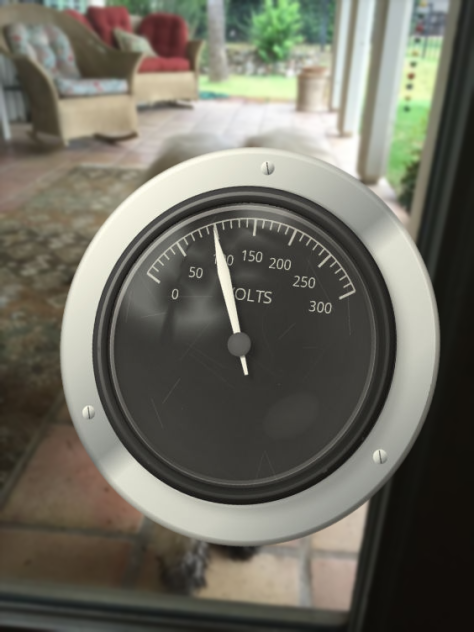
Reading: 100; V
